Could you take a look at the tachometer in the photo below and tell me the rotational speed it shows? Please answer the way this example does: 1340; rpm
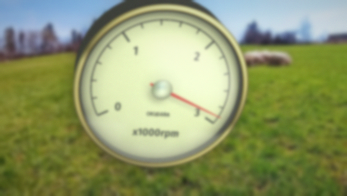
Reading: 2900; rpm
